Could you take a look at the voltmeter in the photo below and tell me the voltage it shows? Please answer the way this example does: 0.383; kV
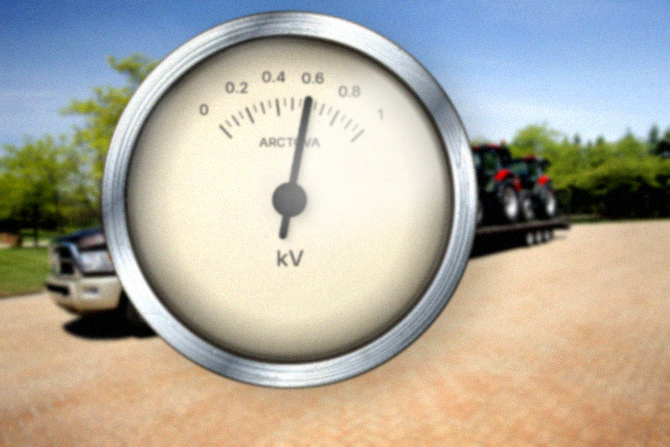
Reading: 0.6; kV
